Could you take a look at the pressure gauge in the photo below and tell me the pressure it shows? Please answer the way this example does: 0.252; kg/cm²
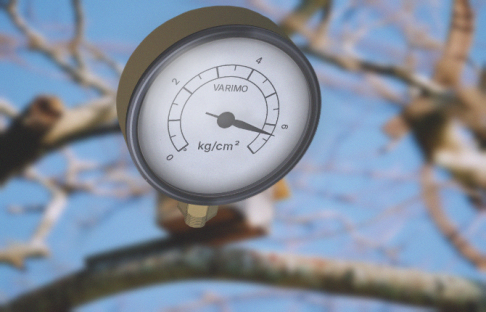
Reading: 6.25; kg/cm²
